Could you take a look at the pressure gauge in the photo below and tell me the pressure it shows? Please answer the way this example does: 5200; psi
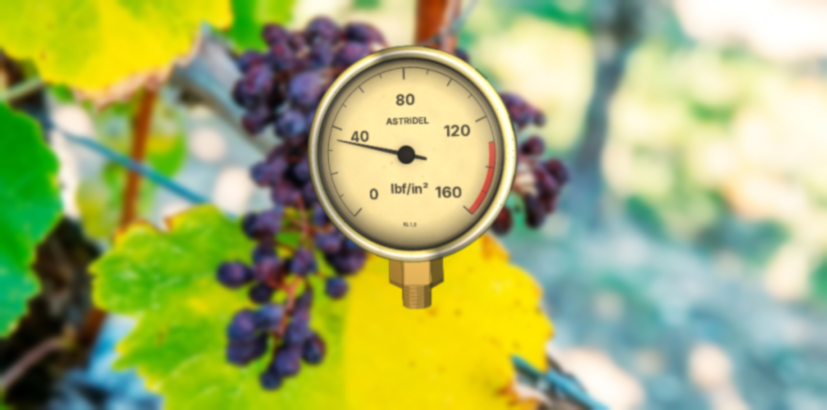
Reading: 35; psi
